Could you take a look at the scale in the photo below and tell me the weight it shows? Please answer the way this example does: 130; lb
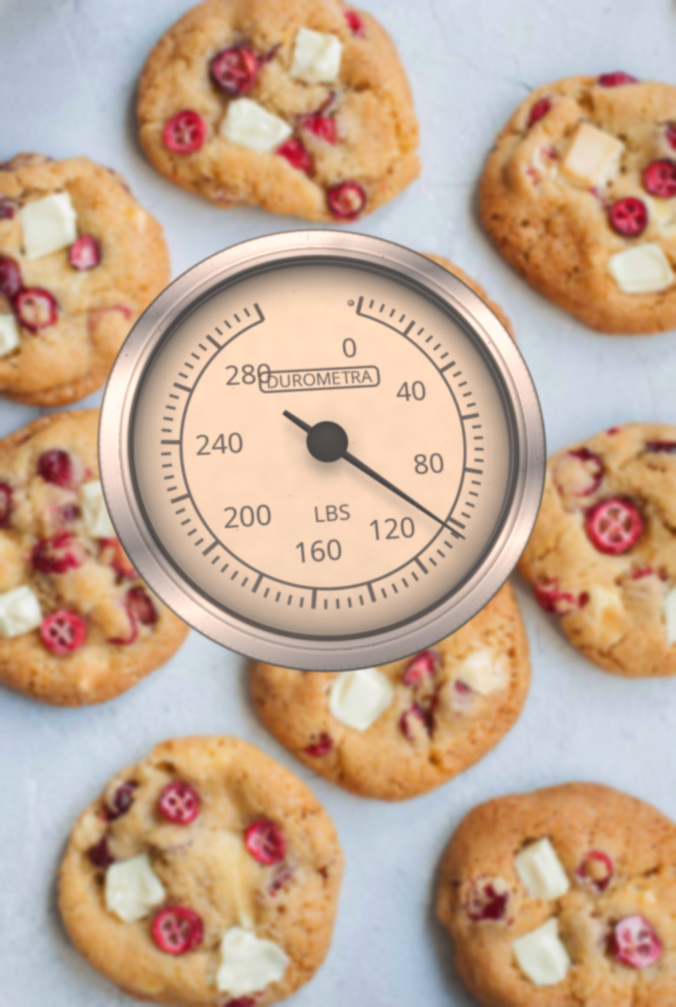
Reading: 104; lb
